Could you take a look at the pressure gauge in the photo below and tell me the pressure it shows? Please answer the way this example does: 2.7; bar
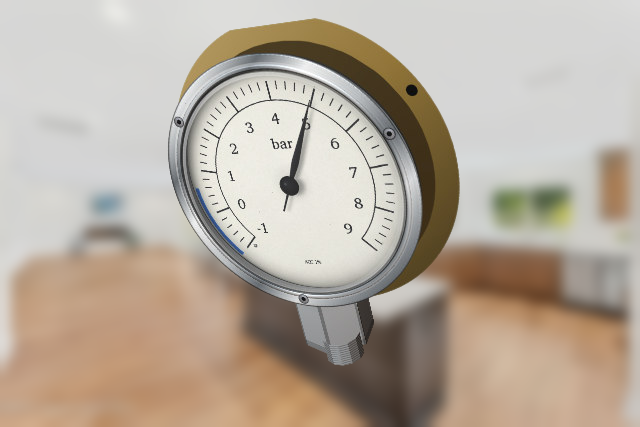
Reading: 5; bar
